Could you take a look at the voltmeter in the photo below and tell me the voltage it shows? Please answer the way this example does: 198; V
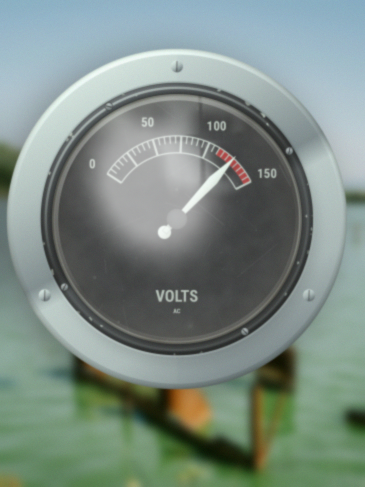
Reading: 125; V
